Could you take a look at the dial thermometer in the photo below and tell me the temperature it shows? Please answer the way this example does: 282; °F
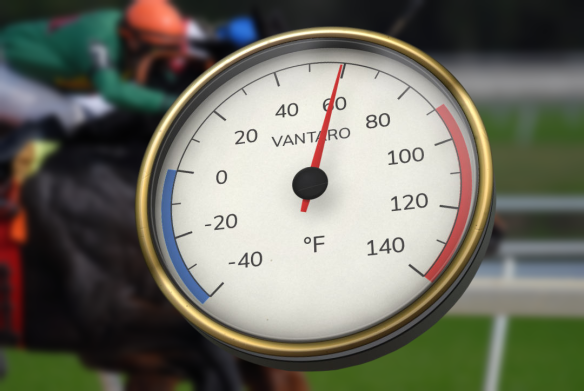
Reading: 60; °F
